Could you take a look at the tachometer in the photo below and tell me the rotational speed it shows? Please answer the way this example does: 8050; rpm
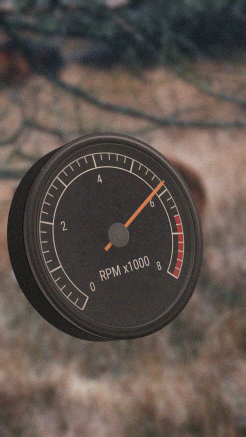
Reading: 5800; rpm
